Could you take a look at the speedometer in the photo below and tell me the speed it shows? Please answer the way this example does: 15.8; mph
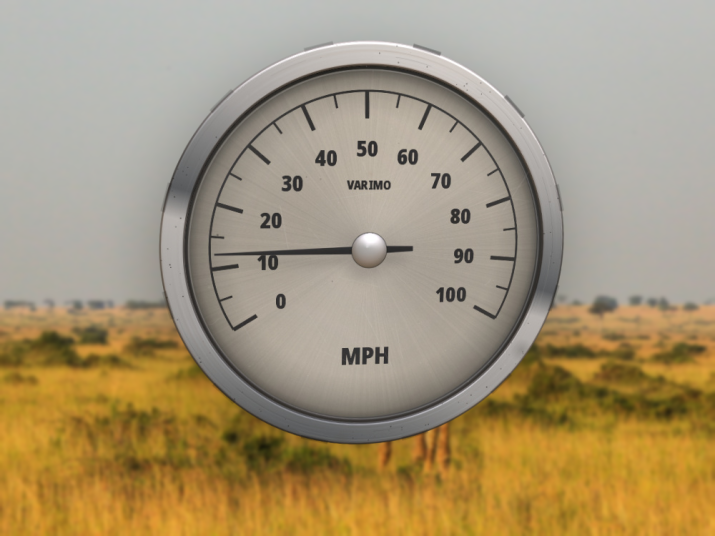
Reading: 12.5; mph
